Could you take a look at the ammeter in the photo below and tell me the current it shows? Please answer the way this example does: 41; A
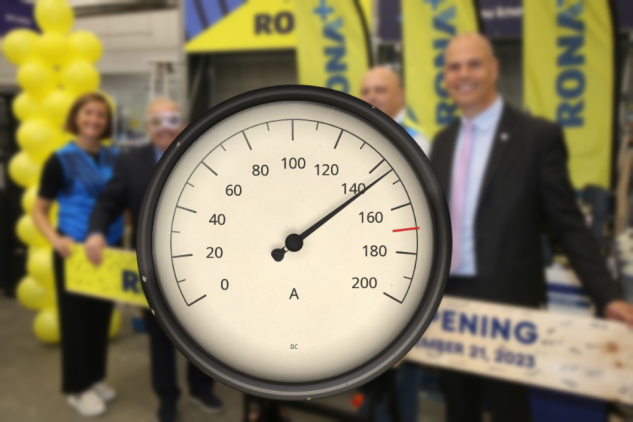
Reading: 145; A
